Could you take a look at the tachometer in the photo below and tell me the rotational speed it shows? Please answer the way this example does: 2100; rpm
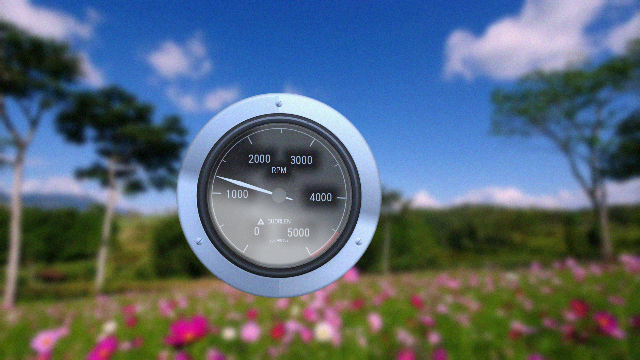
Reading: 1250; rpm
